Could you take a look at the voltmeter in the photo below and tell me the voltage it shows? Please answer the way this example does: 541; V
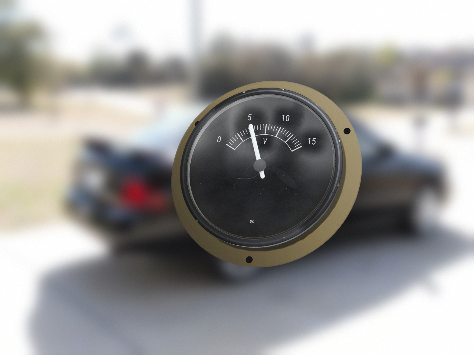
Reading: 5; V
